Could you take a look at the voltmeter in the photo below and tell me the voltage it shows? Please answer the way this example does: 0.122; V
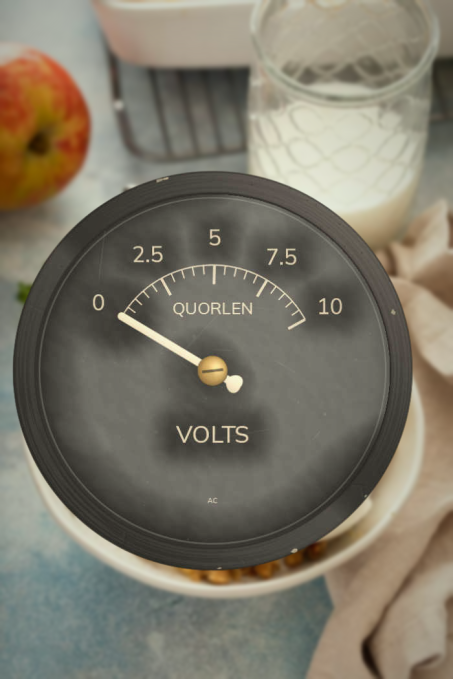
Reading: 0; V
